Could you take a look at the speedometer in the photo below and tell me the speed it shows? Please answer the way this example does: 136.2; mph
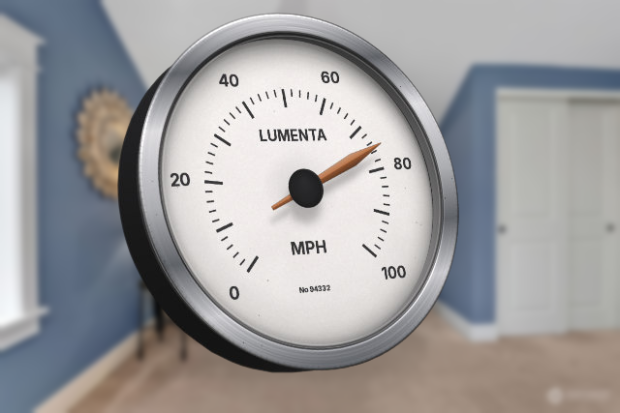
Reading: 75; mph
